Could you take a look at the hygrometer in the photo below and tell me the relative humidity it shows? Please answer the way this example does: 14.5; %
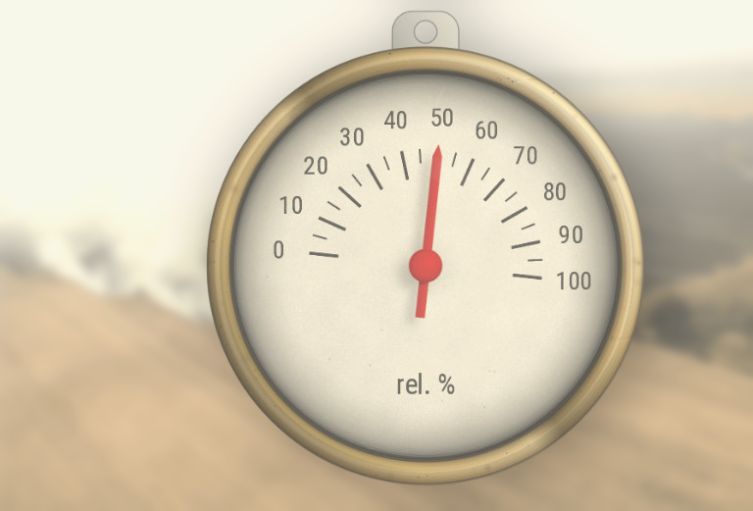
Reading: 50; %
